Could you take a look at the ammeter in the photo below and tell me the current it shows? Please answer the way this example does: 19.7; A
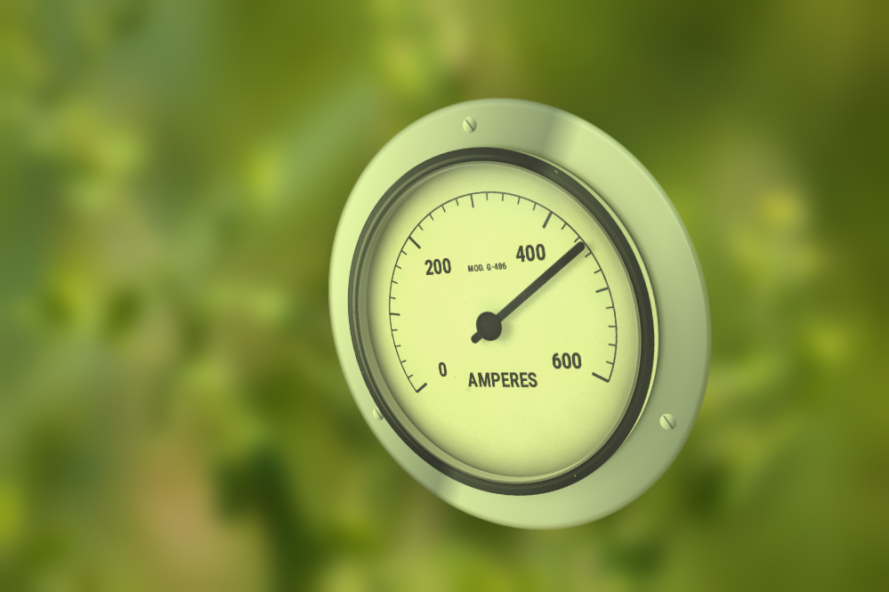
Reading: 450; A
